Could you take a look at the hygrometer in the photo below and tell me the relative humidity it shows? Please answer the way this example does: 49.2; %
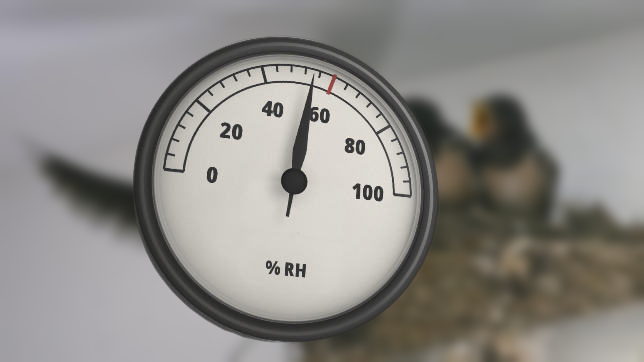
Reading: 54; %
